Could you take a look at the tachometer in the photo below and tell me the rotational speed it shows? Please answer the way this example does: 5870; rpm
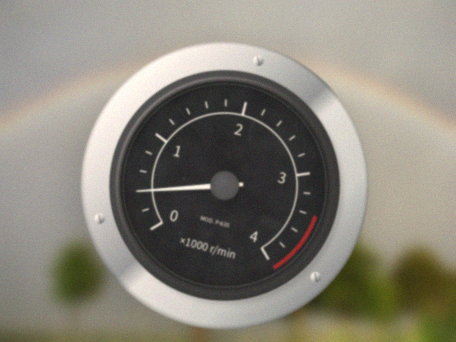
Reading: 400; rpm
